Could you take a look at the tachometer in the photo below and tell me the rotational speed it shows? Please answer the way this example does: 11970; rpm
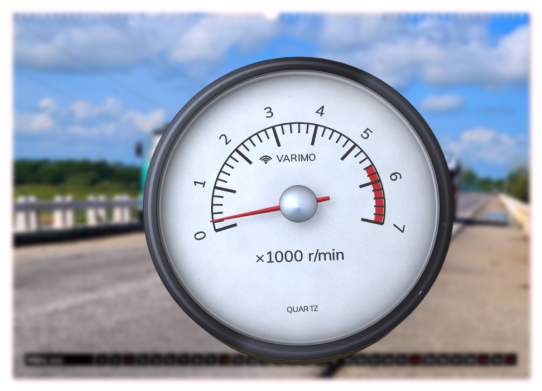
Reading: 200; rpm
